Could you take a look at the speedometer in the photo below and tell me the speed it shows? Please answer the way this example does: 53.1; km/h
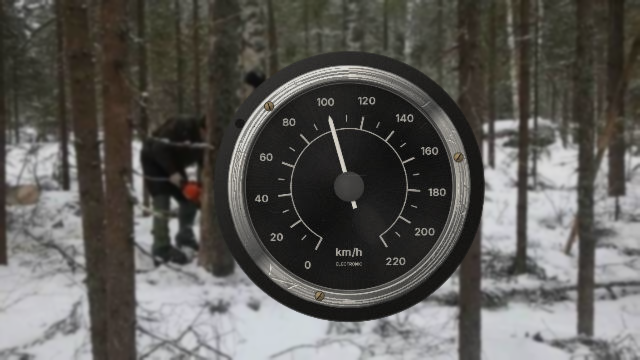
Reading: 100; km/h
